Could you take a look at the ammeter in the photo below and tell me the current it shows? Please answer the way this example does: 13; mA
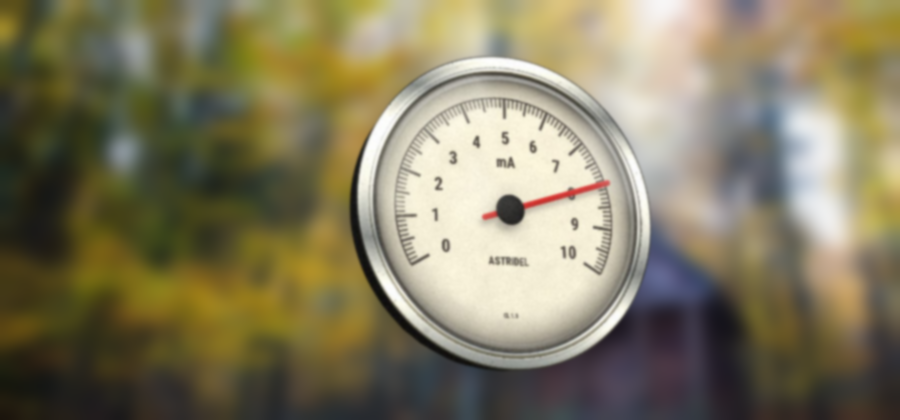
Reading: 8; mA
